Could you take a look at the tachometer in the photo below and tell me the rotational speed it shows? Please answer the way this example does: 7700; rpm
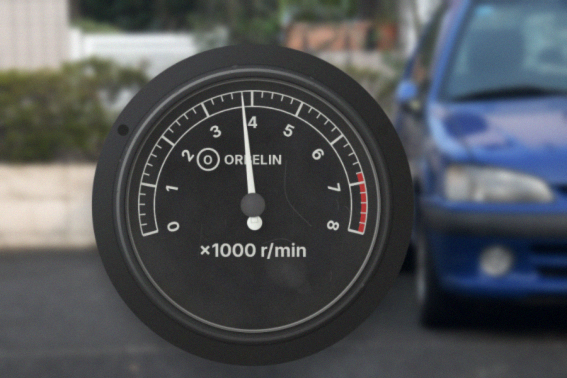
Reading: 3800; rpm
